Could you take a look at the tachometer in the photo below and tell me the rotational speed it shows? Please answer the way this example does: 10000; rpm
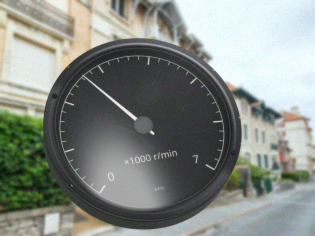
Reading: 2600; rpm
